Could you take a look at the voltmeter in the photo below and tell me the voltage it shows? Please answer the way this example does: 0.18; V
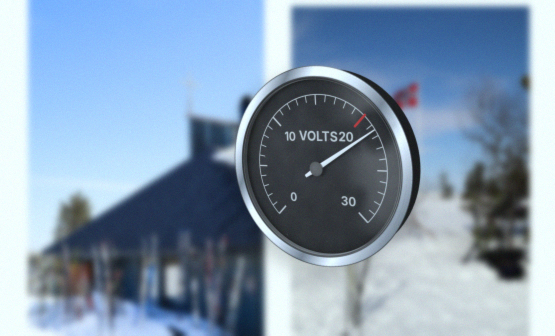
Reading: 21.5; V
